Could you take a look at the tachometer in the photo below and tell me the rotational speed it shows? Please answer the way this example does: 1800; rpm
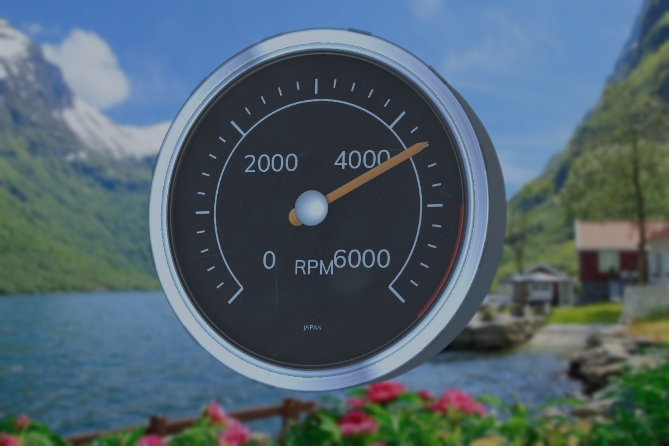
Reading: 4400; rpm
